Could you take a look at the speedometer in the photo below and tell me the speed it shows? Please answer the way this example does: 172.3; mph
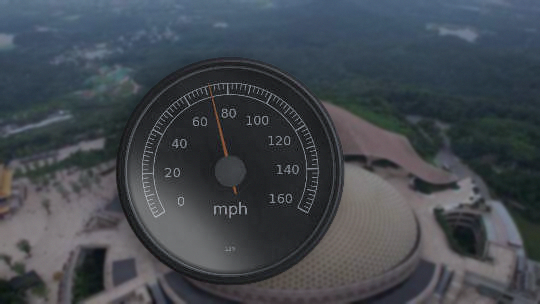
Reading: 72; mph
